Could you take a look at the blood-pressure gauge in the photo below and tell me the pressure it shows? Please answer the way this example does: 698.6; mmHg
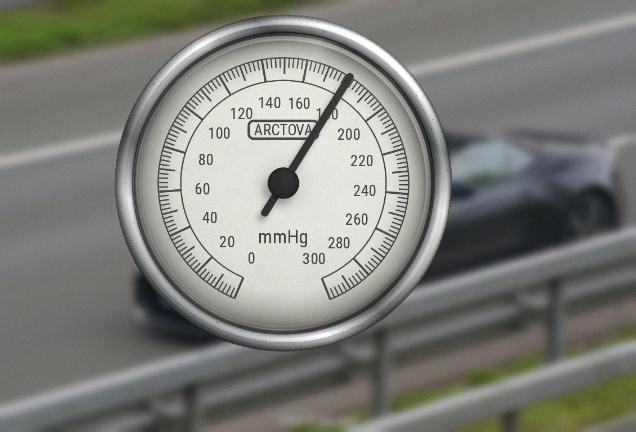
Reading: 180; mmHg
